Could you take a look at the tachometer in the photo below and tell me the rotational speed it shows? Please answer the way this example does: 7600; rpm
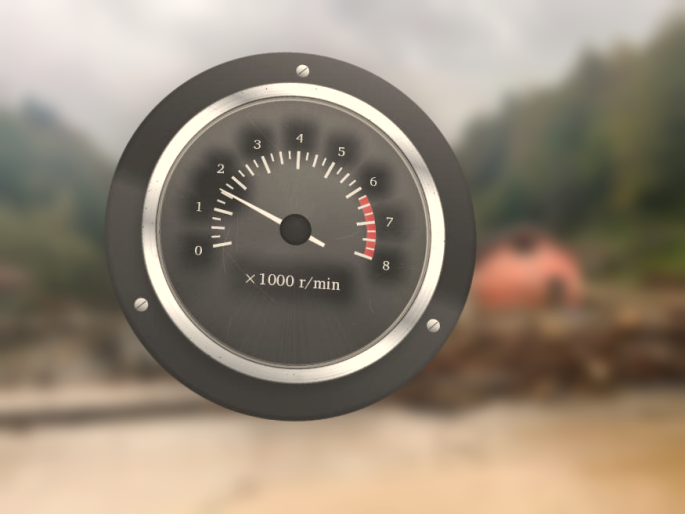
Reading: 1500; rpm
